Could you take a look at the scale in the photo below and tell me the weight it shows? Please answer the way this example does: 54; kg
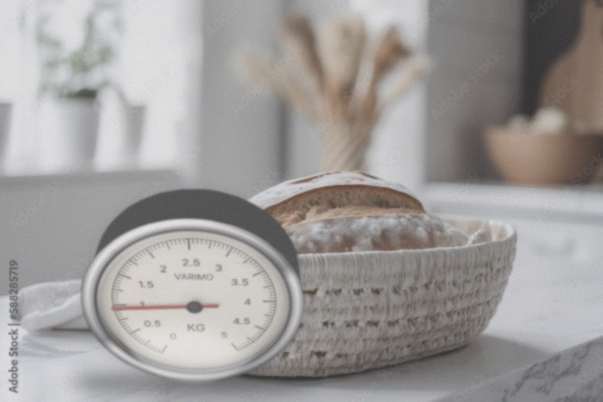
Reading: 1; kg
